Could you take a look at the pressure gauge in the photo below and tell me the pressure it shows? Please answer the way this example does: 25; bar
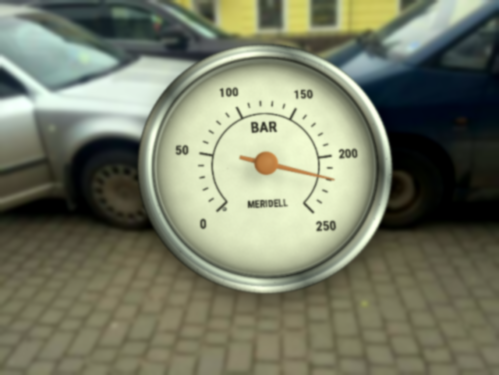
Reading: 220; bar
